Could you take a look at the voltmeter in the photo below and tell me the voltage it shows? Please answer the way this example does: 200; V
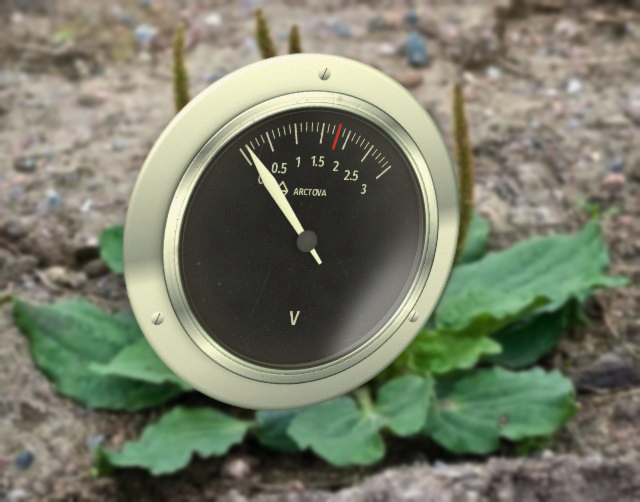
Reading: 0.1; V
